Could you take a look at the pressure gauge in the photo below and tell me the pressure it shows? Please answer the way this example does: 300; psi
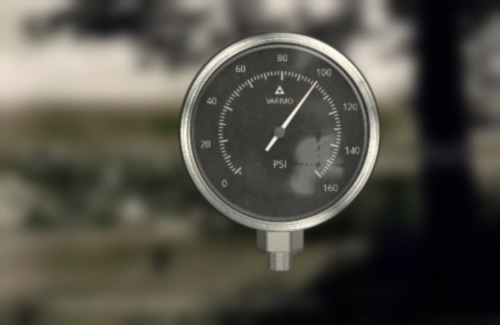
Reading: 100; psi
